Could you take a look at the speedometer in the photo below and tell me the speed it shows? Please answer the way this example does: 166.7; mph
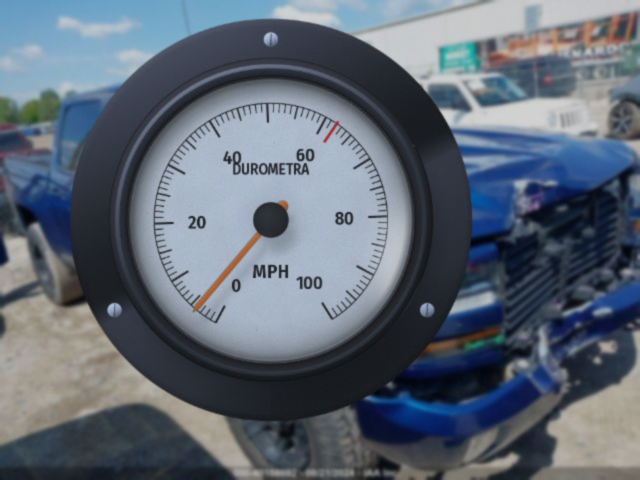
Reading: 4; mph
